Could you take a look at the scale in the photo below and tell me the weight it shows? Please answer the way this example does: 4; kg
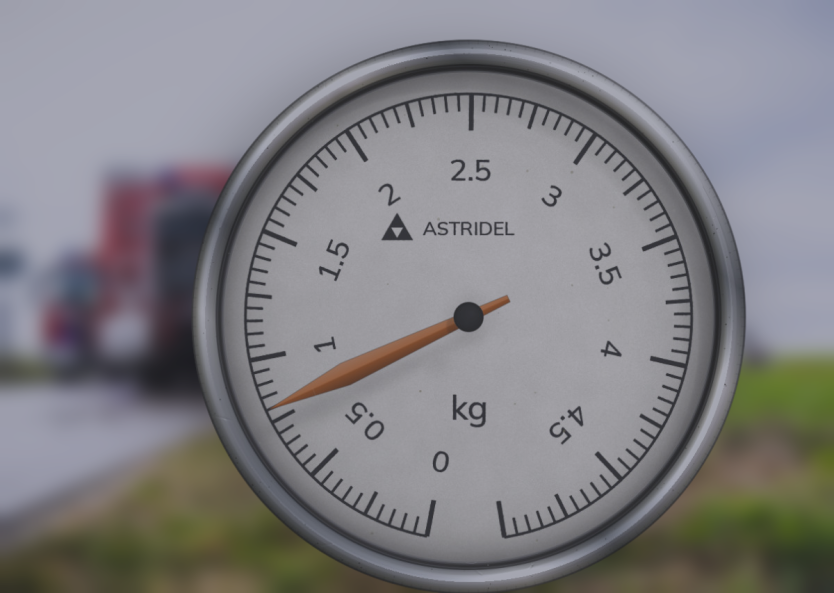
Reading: 0.8; kg
